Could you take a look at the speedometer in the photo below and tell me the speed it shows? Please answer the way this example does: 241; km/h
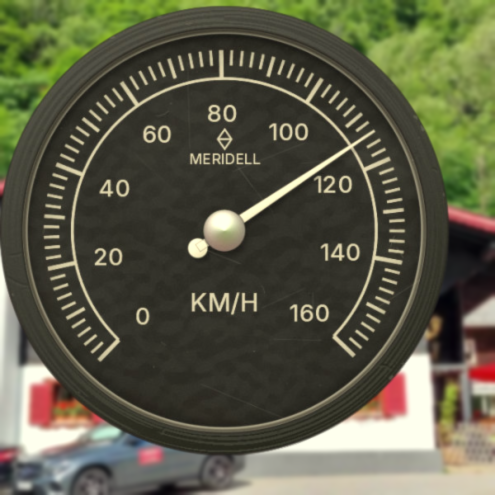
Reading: 114; km/h
